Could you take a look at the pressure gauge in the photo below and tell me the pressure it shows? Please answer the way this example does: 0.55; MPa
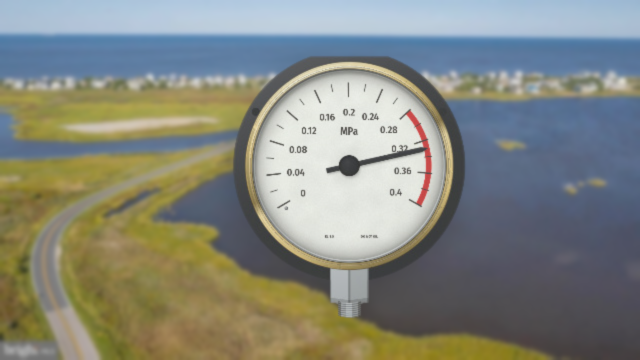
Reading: 0.33; MPa
